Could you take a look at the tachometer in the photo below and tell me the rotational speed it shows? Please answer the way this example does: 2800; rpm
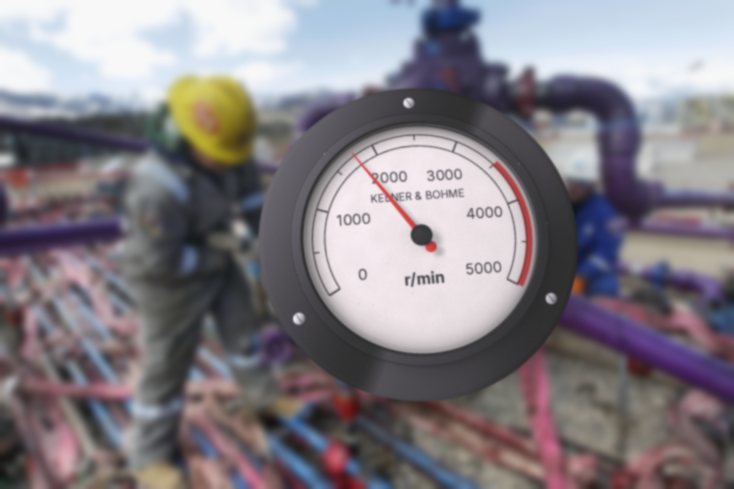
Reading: 1750; rpm
